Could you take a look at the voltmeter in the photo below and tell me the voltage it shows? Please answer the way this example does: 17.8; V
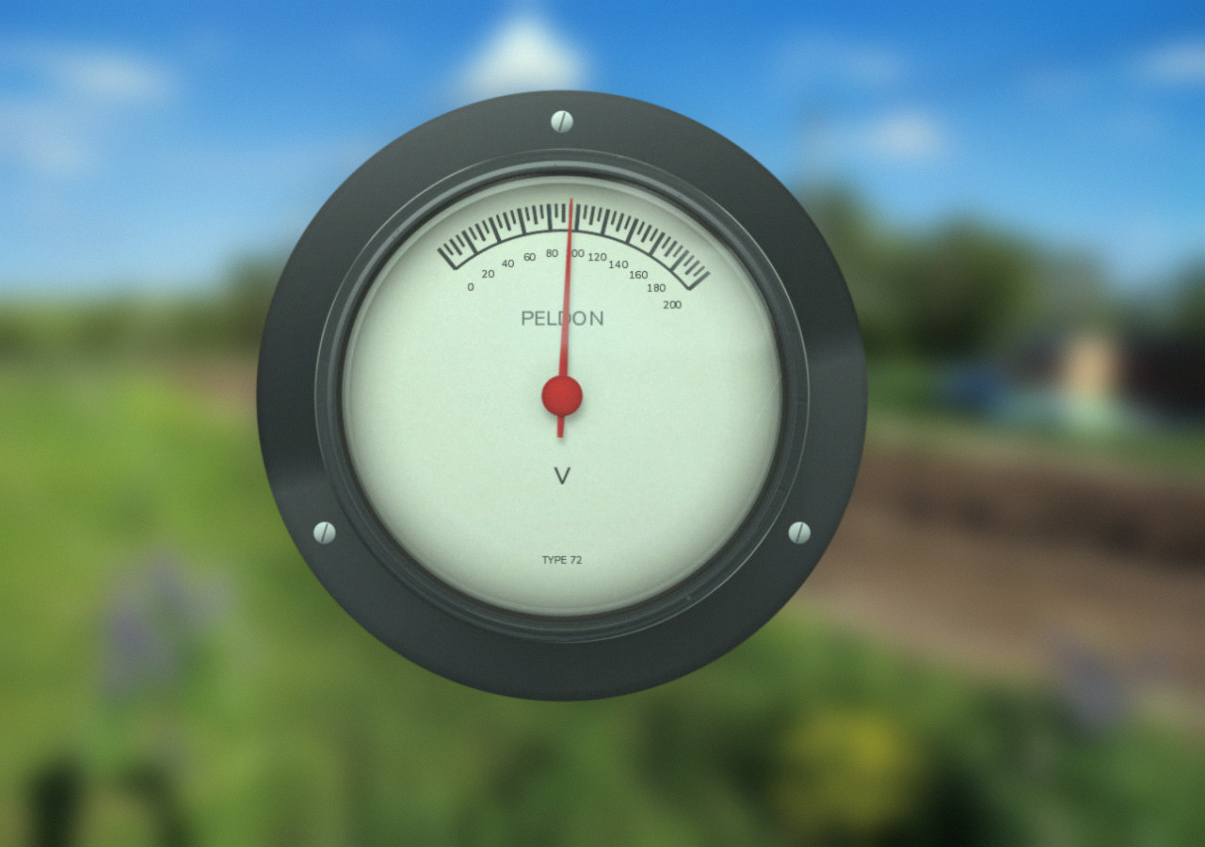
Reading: 95; V
